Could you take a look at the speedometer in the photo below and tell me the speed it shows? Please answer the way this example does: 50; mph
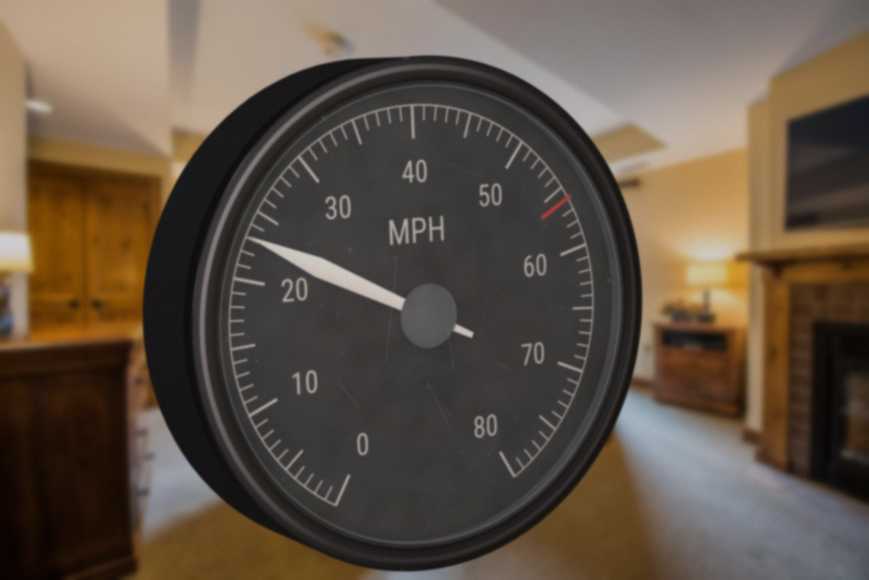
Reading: 23; mph
